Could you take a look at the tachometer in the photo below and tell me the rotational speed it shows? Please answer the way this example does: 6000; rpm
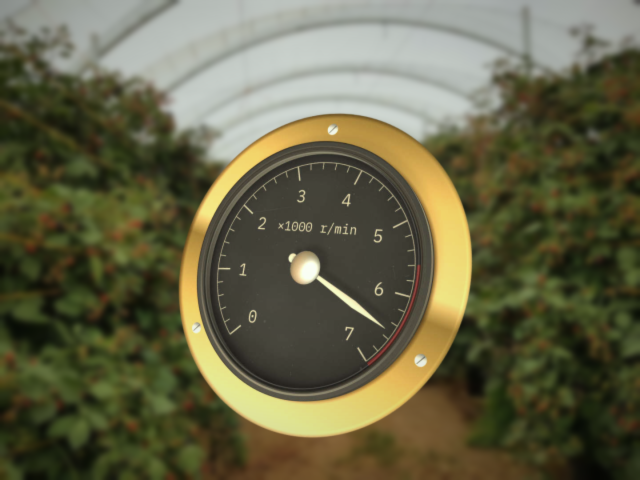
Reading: 6500; rpm
